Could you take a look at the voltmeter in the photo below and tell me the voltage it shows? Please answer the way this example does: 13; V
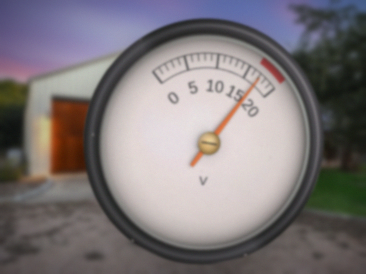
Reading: 17; V
